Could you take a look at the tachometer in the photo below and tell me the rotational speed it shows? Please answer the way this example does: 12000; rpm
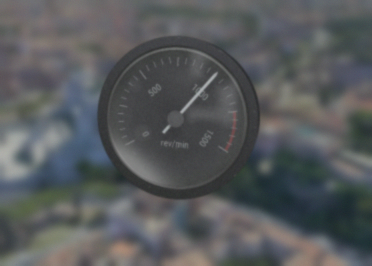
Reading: 1000; rpm
